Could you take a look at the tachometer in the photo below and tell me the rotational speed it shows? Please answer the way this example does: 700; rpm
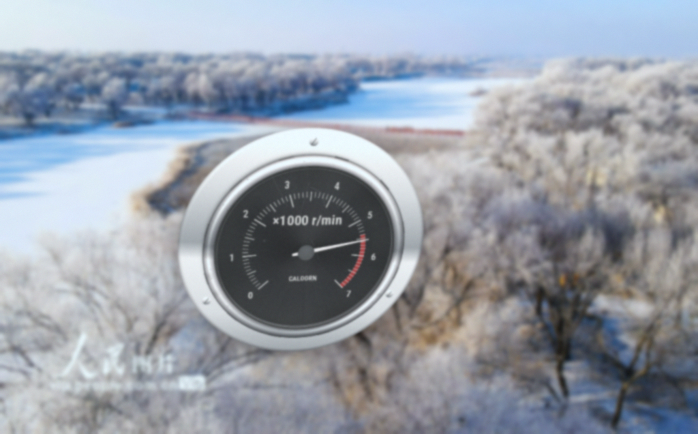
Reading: 5500; rpm
